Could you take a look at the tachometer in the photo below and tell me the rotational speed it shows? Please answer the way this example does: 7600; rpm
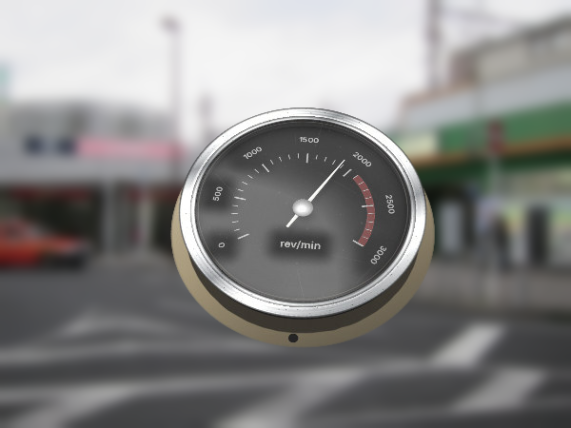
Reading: 1900; rpm
